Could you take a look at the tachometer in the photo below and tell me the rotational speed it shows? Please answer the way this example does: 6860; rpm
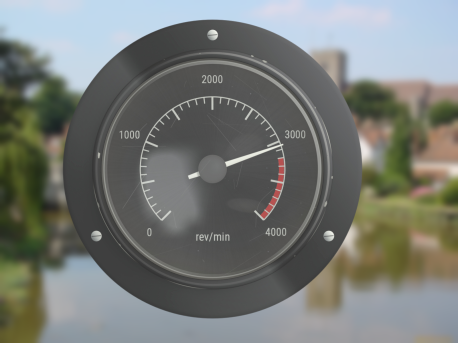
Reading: 3050; rpm
